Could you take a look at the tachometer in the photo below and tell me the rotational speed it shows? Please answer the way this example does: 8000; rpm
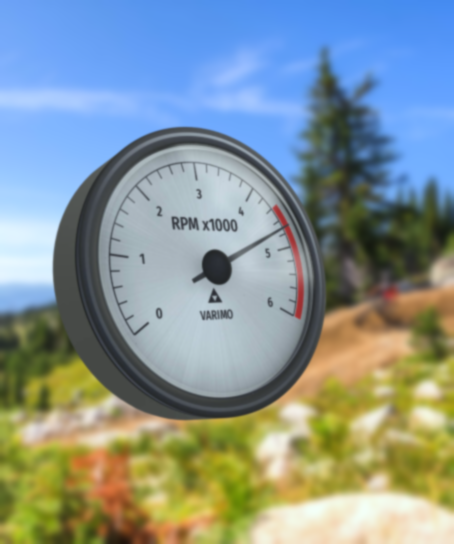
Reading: 4700; rpm
